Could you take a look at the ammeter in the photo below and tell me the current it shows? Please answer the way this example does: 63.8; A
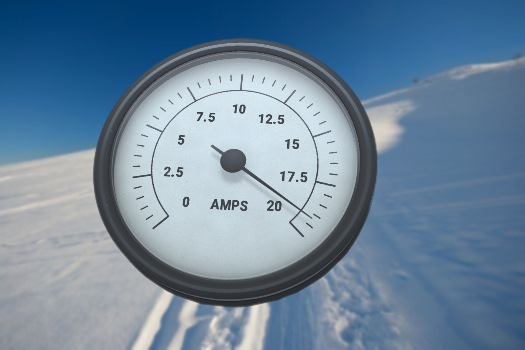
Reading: 19.25; A
